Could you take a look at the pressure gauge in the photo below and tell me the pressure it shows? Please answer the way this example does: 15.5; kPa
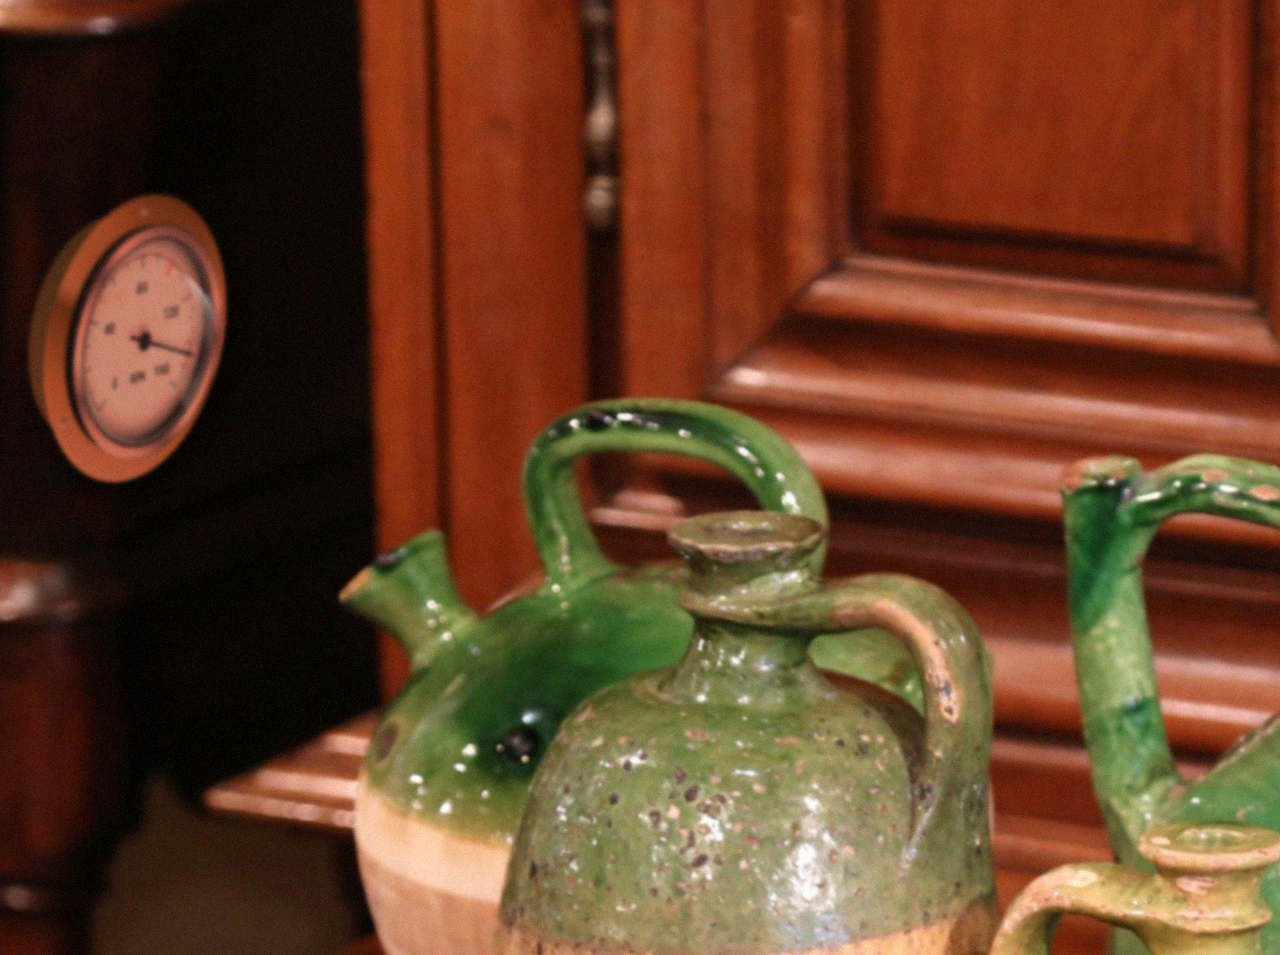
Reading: 145; kPa
